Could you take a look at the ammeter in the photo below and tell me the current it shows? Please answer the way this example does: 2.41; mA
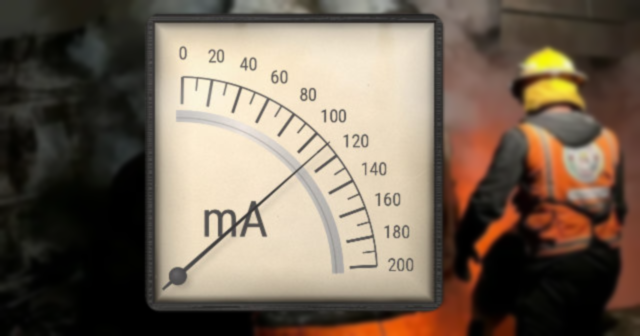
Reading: 110; mA
